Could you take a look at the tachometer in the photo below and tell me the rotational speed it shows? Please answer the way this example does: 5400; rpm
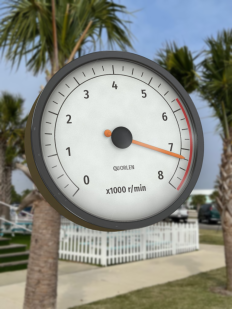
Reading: 7250; rpm
